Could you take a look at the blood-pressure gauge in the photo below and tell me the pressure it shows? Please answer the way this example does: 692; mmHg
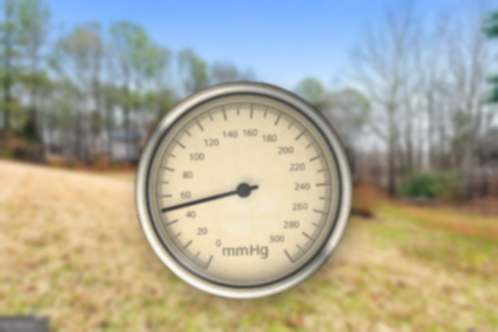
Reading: 50; mmHg
